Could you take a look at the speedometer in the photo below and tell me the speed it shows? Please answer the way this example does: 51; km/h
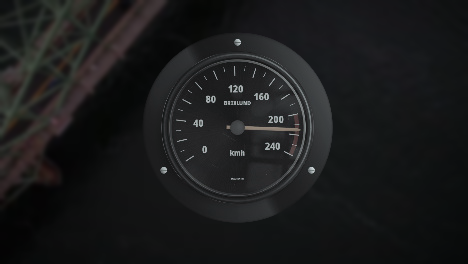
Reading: 215; km/h
